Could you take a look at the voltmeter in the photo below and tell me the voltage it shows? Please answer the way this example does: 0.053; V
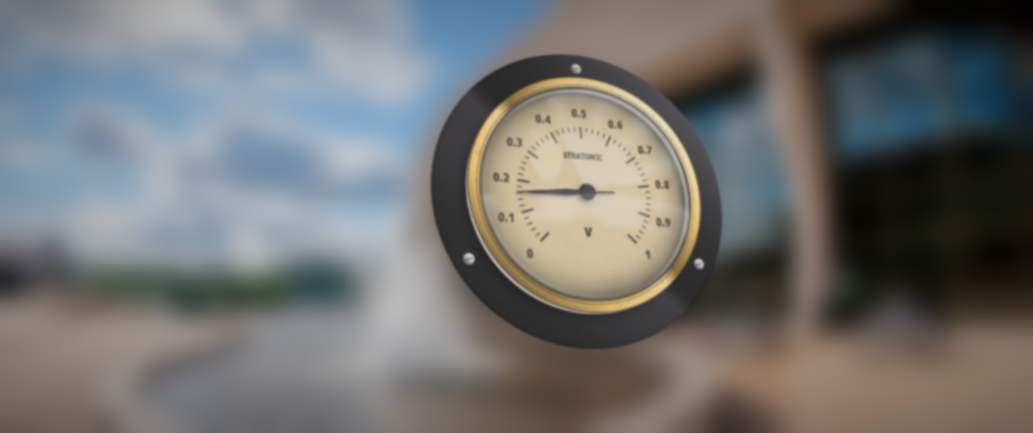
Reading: 0.16; V
